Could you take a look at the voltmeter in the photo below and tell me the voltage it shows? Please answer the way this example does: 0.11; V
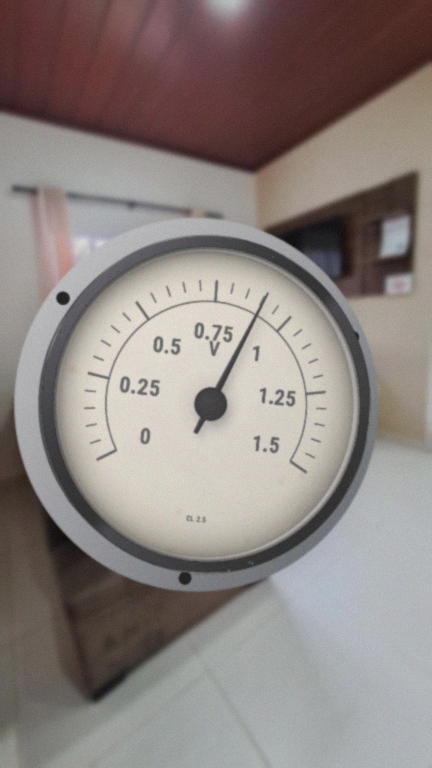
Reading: 0.9; V
